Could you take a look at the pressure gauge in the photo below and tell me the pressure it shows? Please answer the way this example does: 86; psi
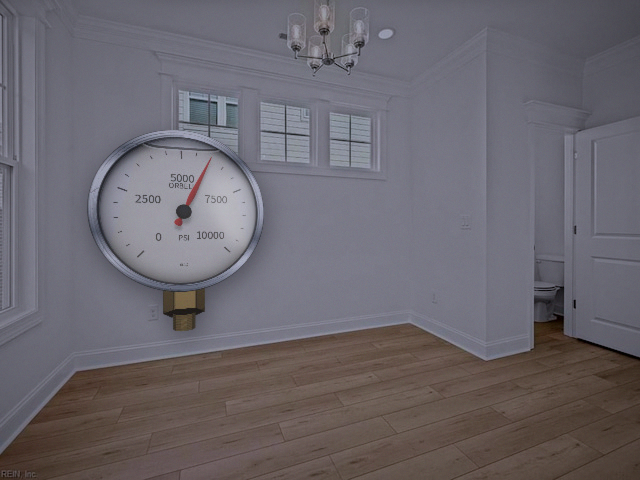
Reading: 6000; psi
